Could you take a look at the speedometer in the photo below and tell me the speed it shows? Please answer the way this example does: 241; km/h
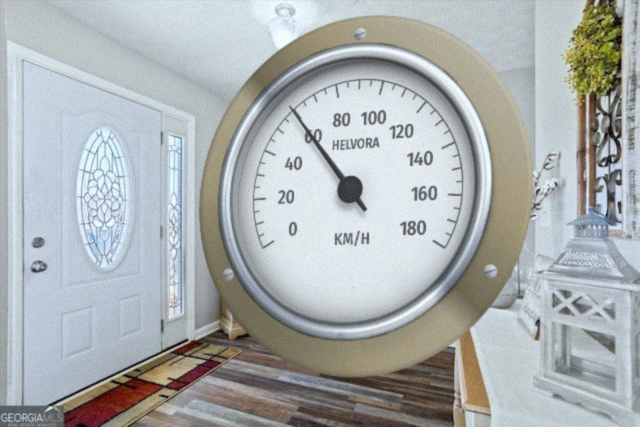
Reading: 60; km/h
